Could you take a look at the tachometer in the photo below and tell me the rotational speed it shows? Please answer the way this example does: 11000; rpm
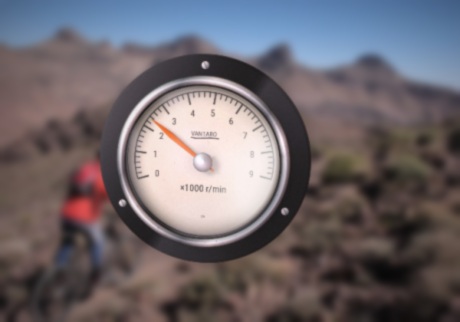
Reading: 2400; rpm
